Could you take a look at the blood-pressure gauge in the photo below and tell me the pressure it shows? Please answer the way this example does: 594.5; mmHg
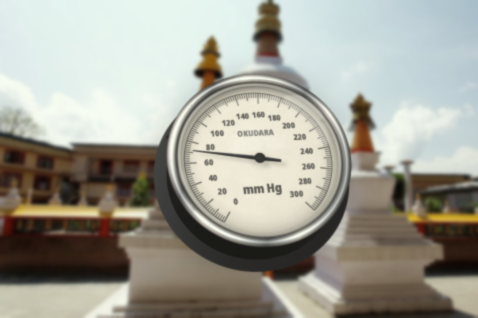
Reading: 70; mmHg
